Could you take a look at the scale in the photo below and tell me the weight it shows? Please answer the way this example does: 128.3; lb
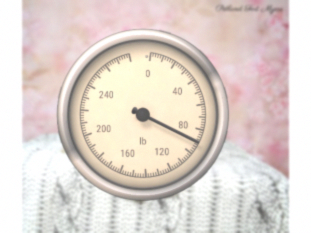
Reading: 90; lb
